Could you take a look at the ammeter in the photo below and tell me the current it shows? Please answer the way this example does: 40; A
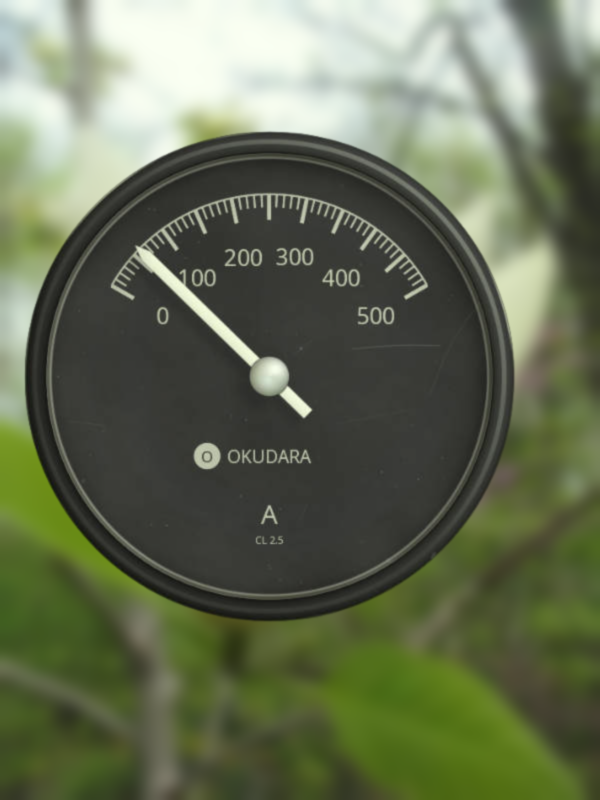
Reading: 60; A
